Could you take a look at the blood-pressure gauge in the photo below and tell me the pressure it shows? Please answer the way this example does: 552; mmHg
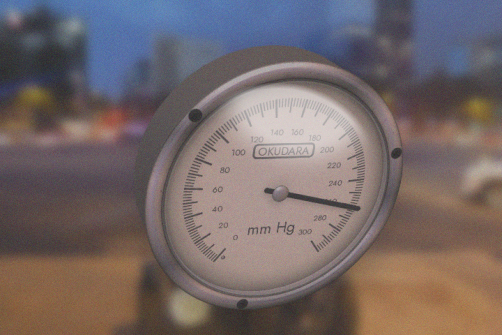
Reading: 260; mmHg
